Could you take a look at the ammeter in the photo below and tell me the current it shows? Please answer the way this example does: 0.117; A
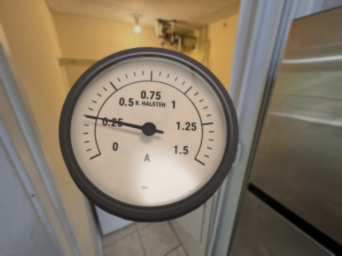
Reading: 0.25; A
